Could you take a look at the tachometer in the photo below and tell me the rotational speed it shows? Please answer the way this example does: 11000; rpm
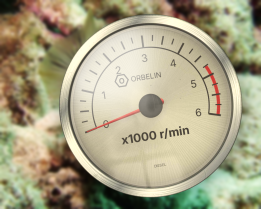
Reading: 0; rpm
